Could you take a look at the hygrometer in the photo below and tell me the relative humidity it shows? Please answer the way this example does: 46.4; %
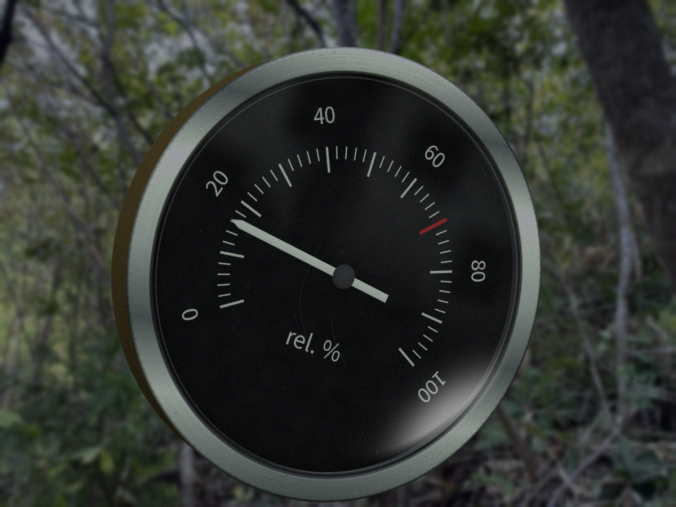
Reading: 16; %
